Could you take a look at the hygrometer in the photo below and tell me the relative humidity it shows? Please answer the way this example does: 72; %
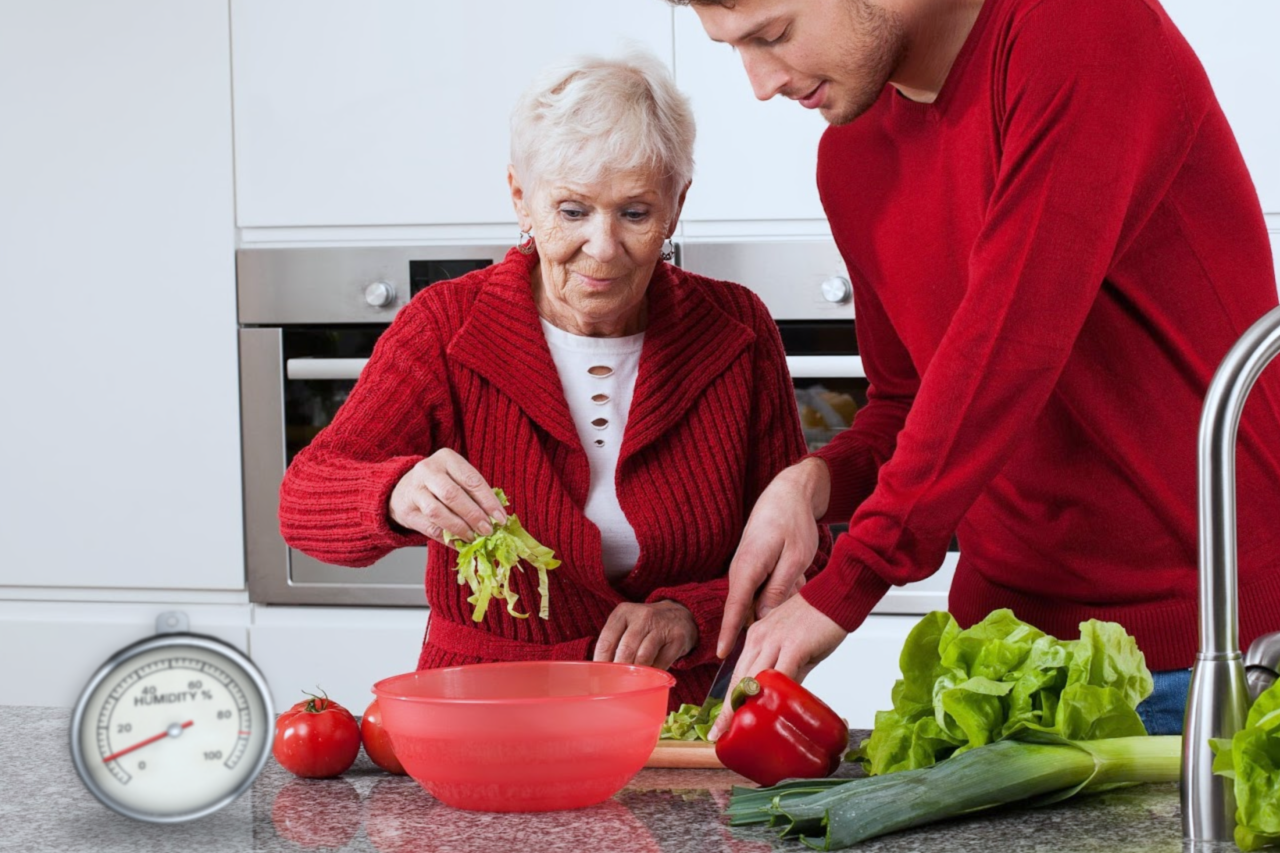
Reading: 10; %
